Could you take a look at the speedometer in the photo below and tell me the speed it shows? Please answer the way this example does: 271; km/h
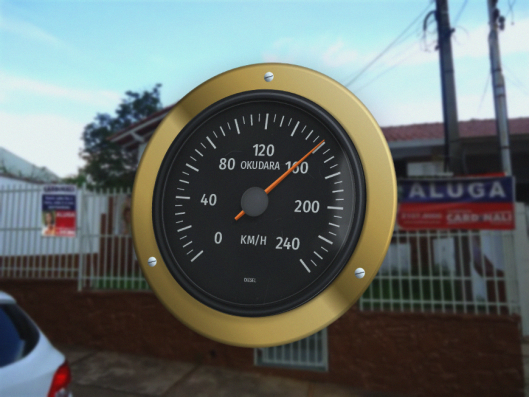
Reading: 160; km/h
